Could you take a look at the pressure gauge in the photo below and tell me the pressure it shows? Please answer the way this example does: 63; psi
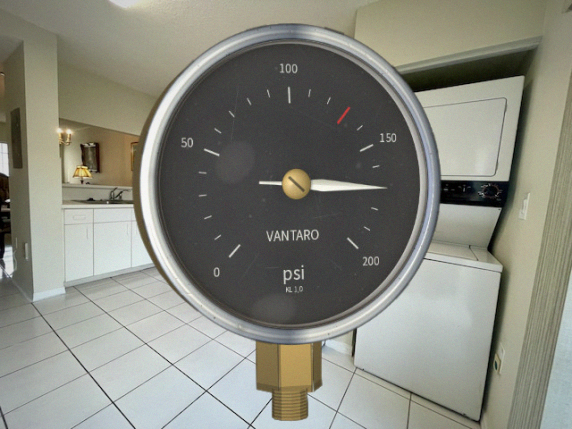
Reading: 170; psi
